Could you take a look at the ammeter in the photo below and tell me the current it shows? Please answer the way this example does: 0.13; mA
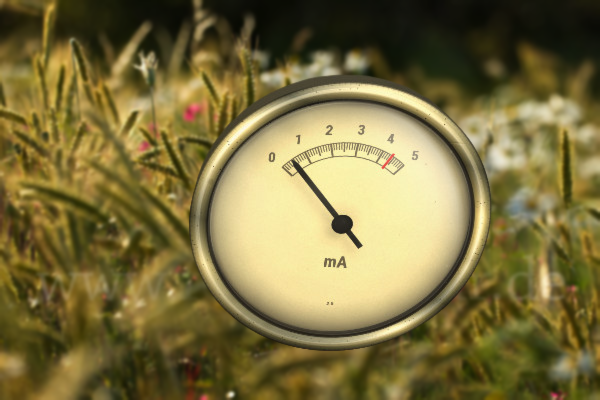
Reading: 0.5; mA
